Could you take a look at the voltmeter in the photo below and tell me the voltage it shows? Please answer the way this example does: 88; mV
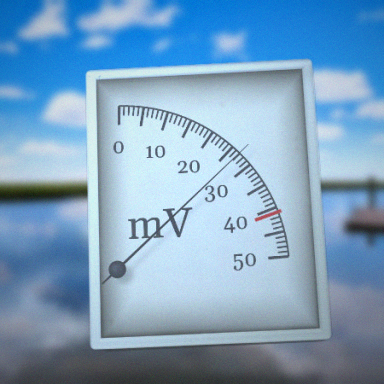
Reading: 27; mV
